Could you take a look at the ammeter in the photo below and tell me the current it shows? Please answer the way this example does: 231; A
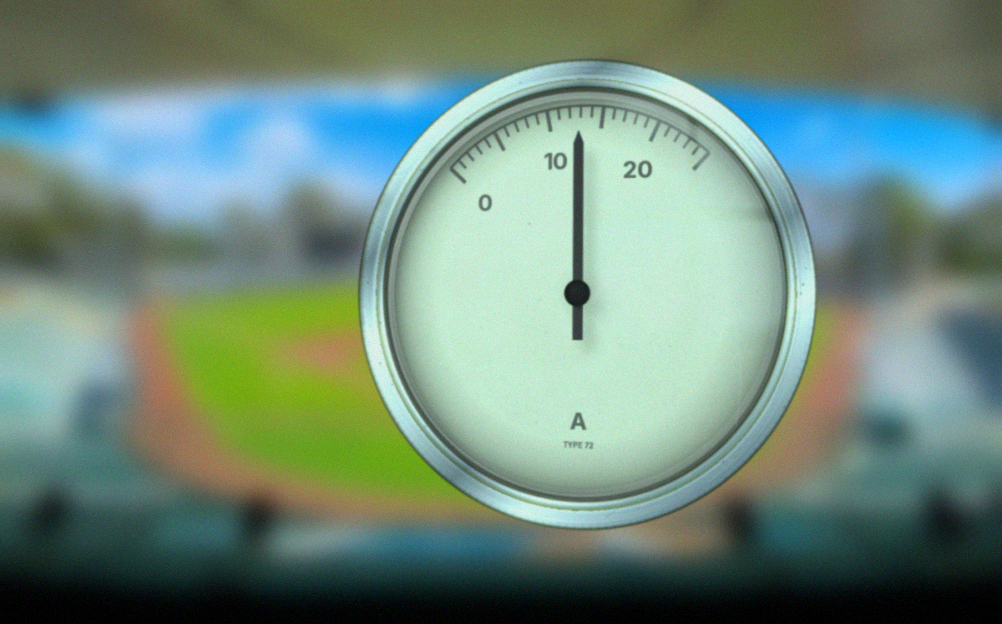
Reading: 13; A
